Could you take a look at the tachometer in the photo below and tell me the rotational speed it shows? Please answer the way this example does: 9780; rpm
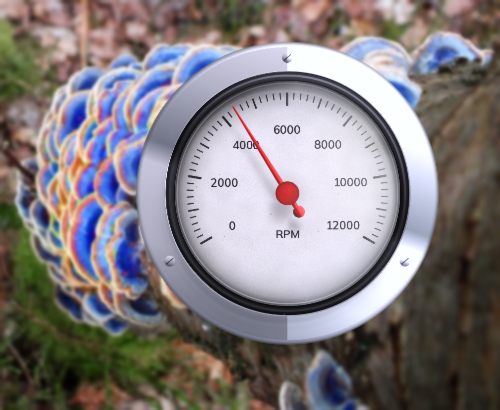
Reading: 4400; rpm
